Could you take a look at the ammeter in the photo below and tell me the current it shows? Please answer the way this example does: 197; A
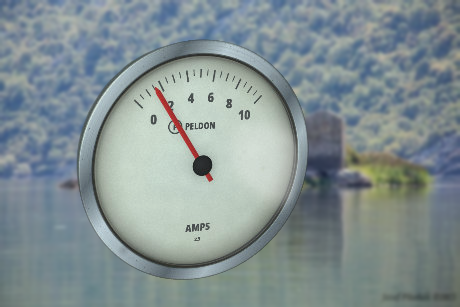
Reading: 1.5; A
